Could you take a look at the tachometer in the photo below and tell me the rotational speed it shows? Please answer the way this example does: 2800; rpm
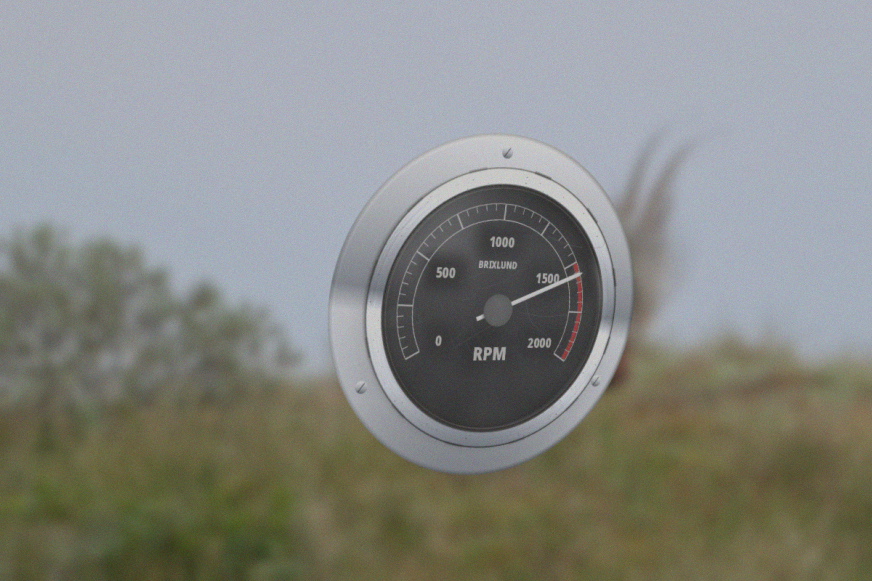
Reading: 1550; rpm
